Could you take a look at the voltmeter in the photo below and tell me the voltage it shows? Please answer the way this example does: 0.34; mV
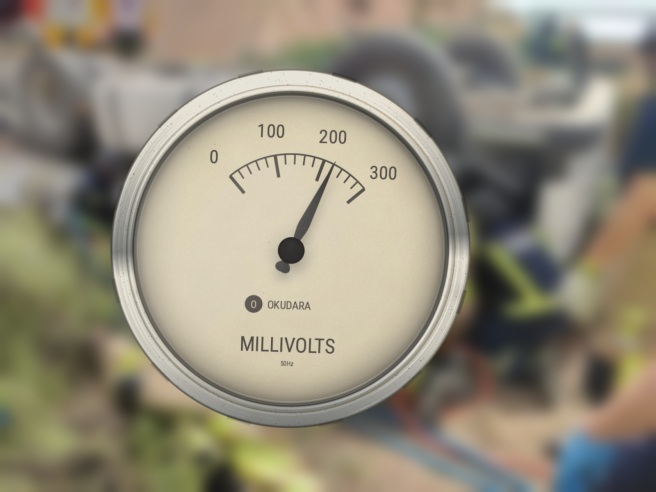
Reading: 220; mV
